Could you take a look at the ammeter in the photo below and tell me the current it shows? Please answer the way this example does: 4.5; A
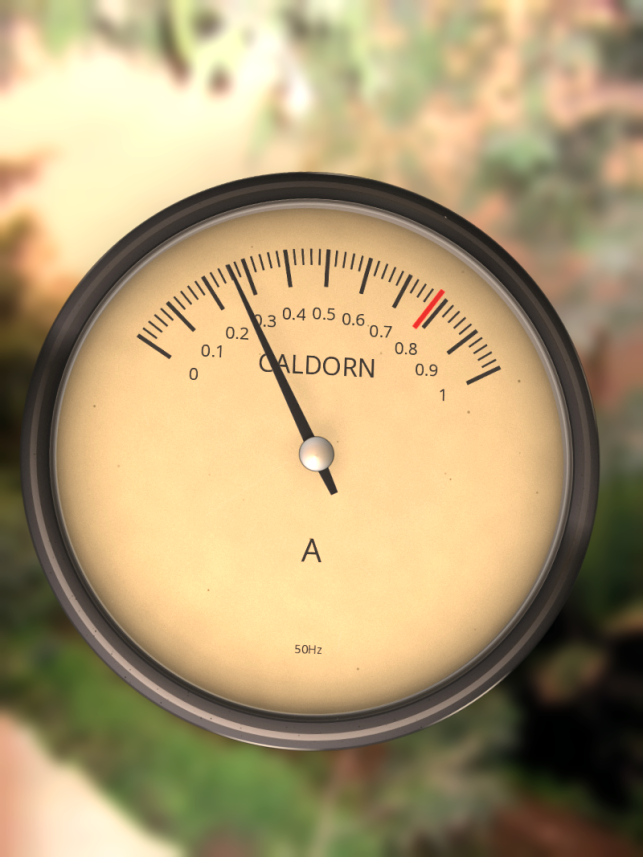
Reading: 0.26; A
